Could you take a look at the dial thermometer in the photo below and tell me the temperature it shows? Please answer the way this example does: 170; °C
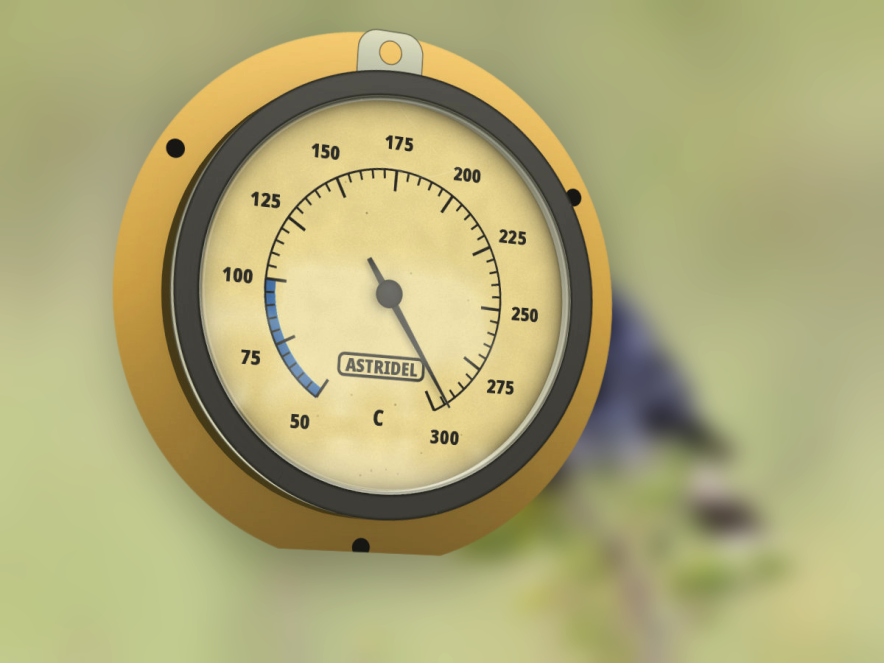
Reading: 295; °C
